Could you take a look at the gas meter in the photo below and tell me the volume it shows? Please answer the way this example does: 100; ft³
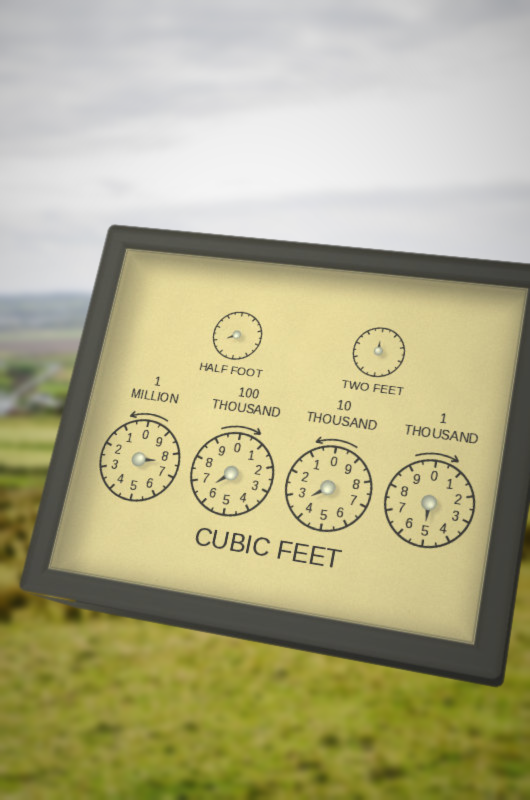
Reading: 763500; ft³
